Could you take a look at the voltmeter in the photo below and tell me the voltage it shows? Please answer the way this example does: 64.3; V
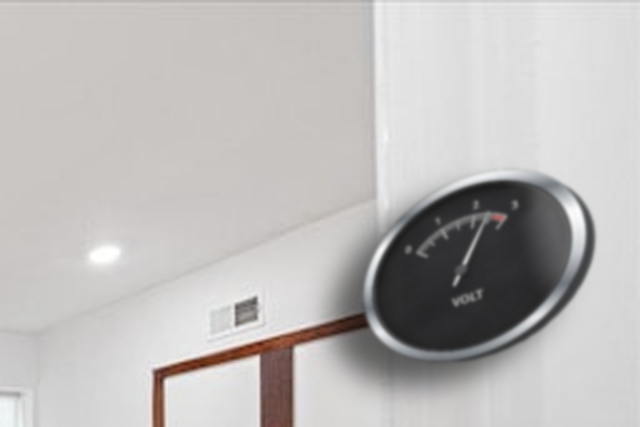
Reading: 2.5; V
